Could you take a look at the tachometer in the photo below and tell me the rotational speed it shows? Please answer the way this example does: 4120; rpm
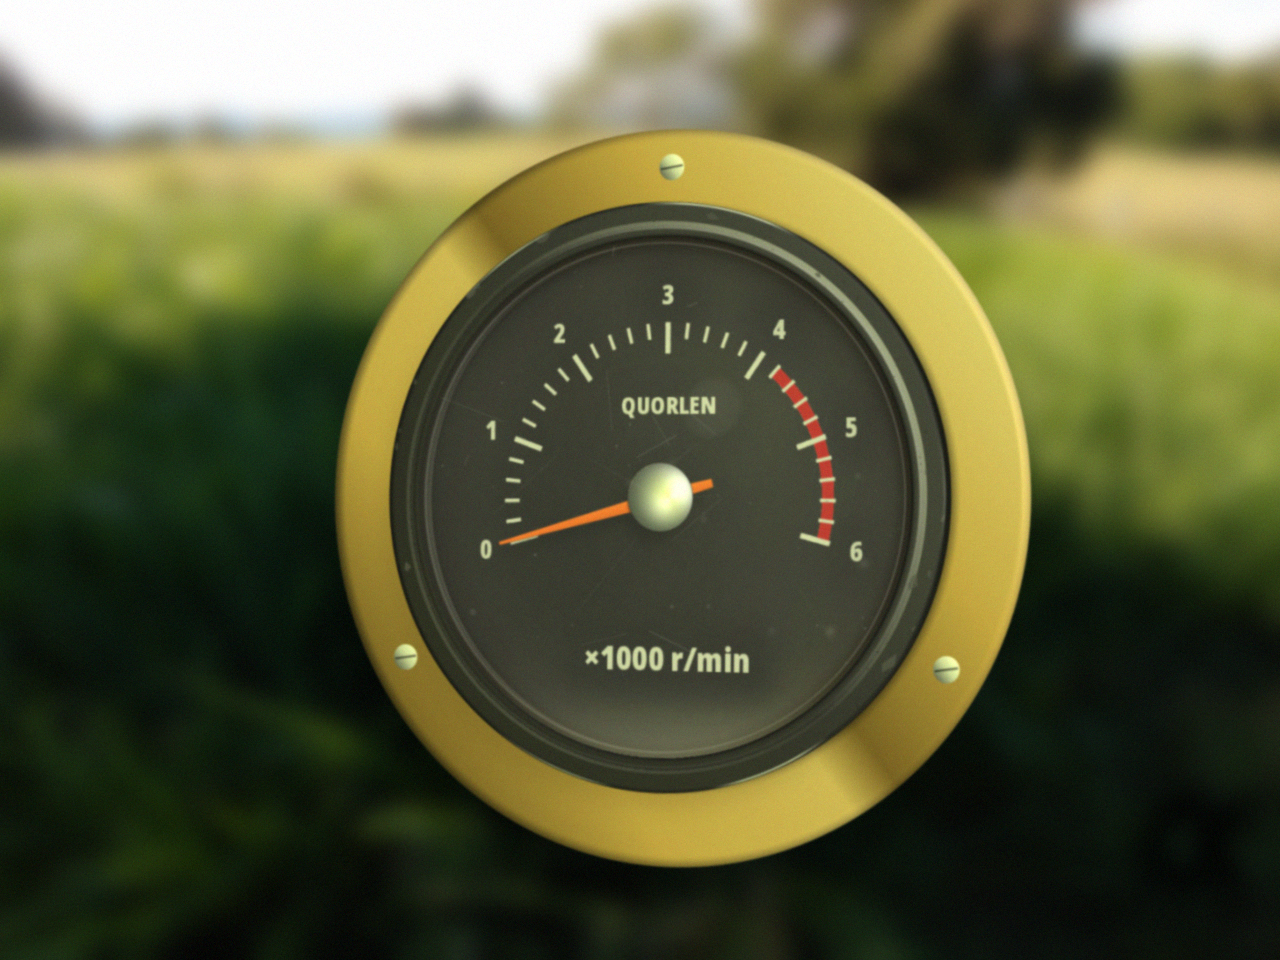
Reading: 0; rpm
